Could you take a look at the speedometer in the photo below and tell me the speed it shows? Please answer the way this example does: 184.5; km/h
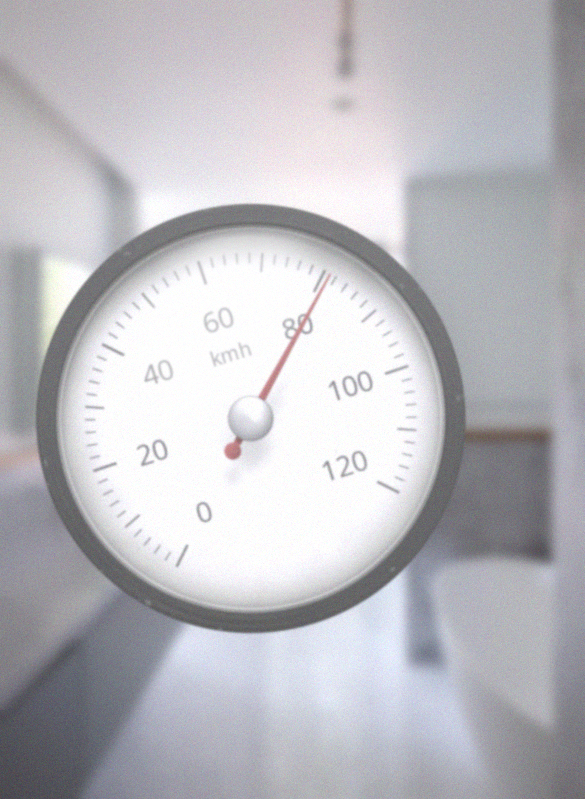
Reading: 81; km/h
